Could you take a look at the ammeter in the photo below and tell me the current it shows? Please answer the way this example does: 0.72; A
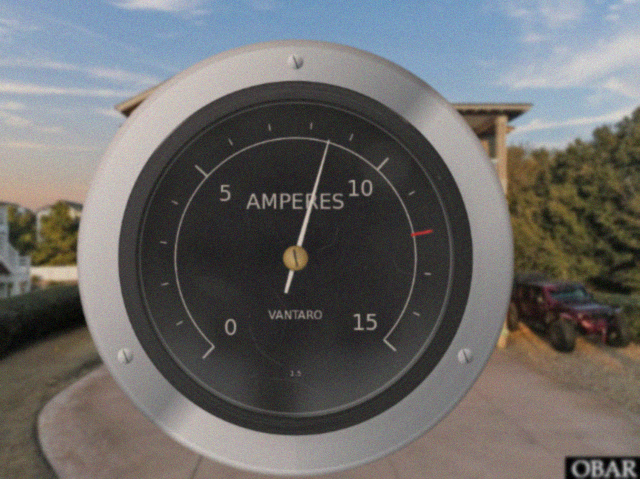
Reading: 8.5; A
